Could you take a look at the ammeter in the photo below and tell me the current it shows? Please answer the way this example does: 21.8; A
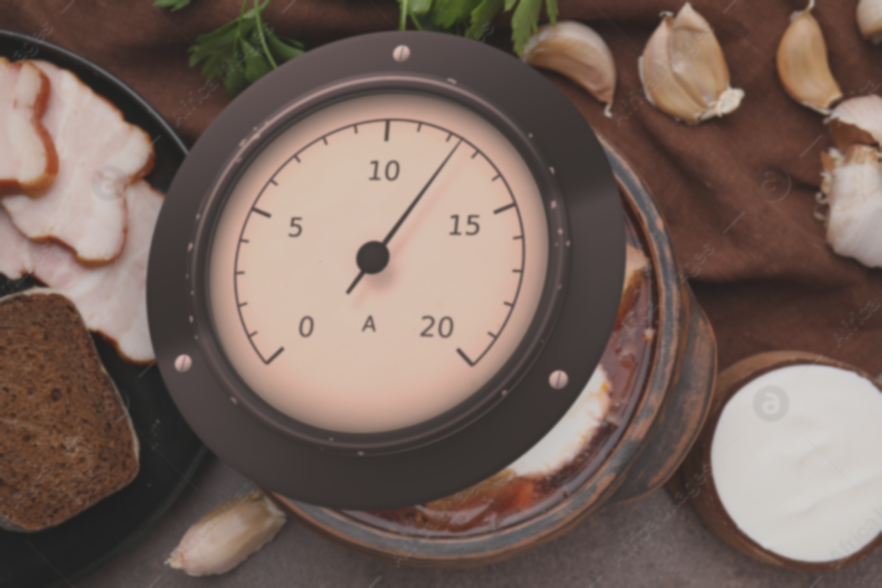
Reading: 12.5; A
